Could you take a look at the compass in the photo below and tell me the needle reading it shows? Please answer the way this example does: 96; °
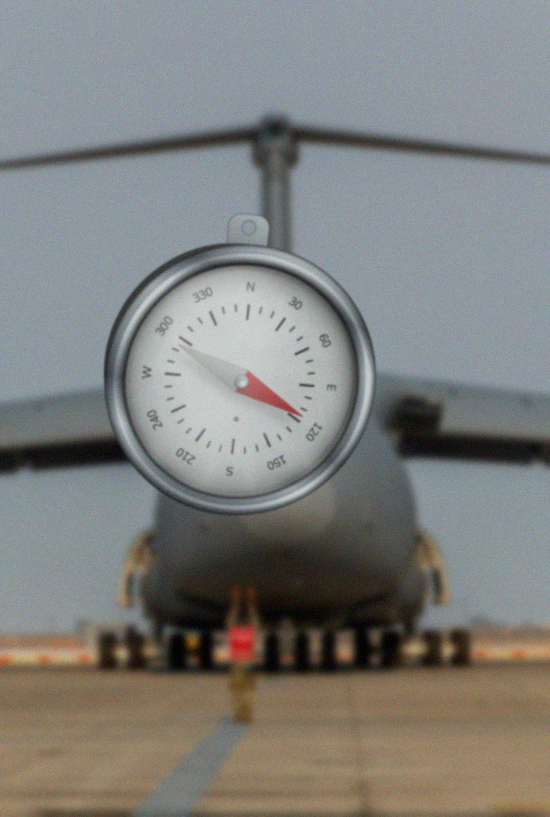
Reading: 115; °
